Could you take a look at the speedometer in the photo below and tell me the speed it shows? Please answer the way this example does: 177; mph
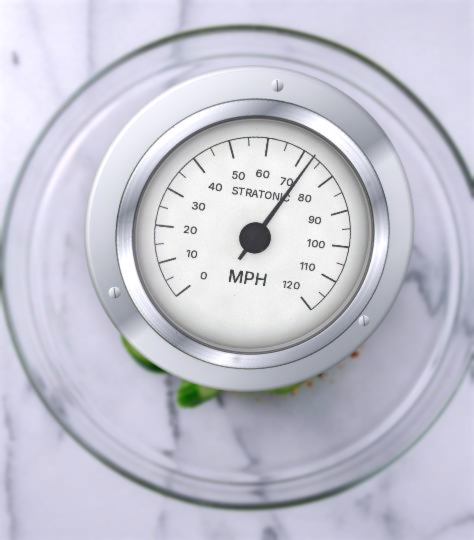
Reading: 72.5; mph
